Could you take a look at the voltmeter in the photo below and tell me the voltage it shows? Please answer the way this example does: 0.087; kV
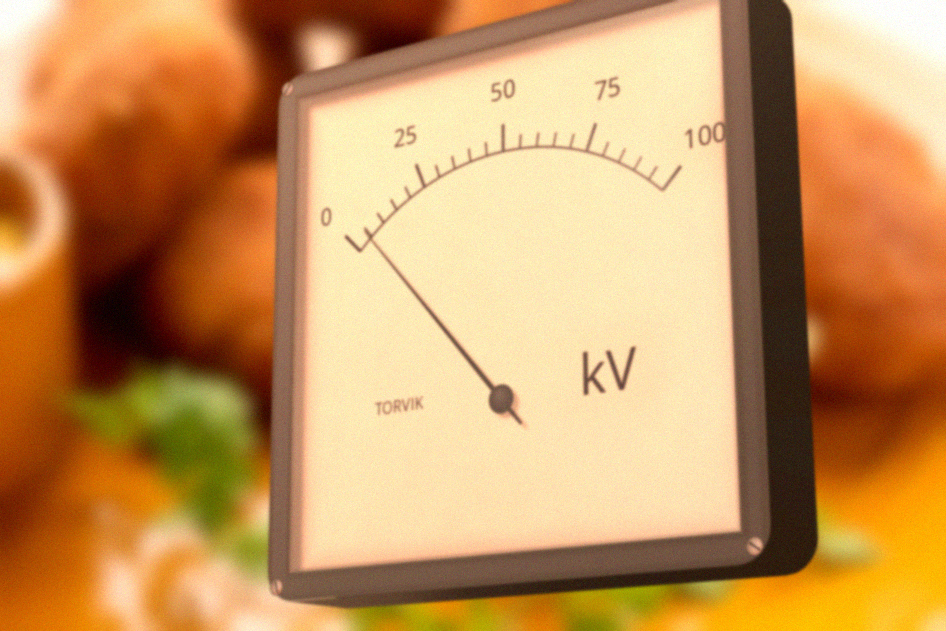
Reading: 5; kV
